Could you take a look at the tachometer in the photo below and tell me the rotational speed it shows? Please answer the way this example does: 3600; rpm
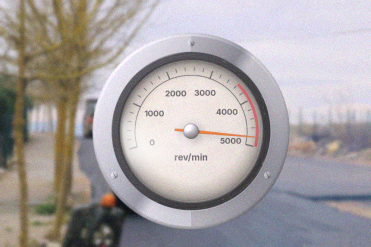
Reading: 4800; rpm
